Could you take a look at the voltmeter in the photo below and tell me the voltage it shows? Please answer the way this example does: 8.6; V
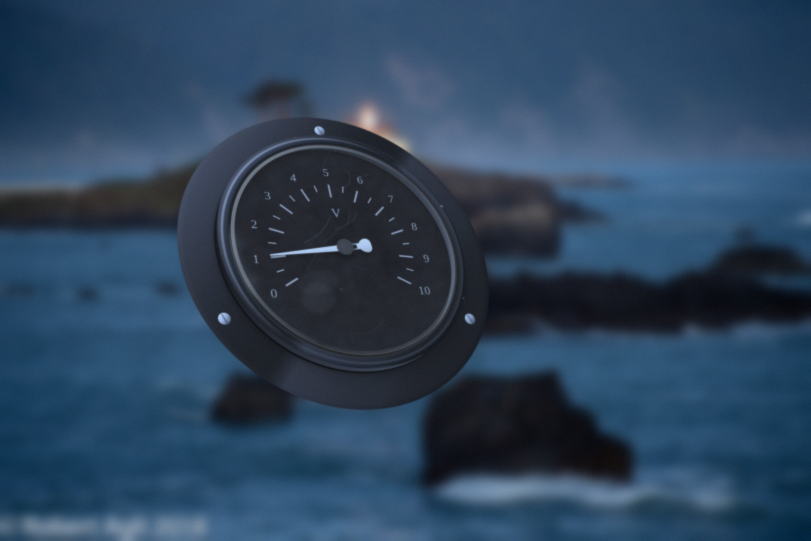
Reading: 1; V
